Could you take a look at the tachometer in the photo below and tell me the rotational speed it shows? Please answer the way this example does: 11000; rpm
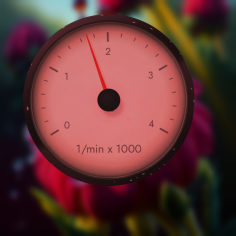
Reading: 1700; rpm
